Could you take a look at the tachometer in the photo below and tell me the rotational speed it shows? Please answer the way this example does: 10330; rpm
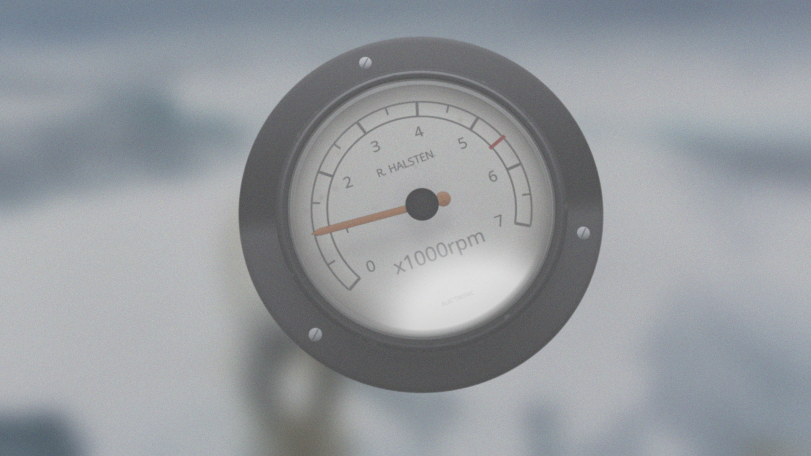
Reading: 1000; rpm
